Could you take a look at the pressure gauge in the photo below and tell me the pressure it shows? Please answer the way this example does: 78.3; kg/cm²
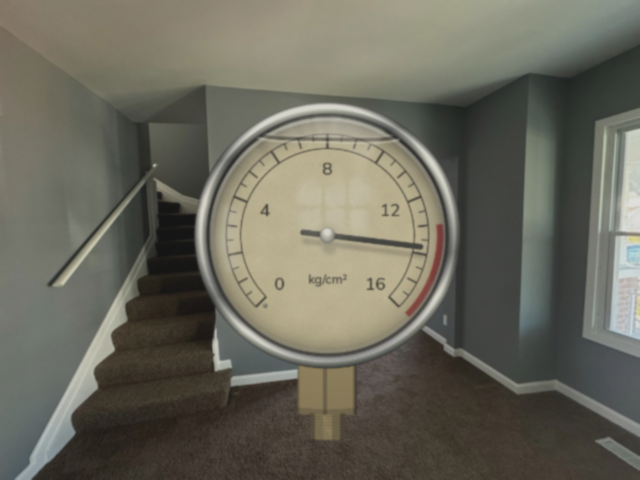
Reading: 13.75; kg/cm²
